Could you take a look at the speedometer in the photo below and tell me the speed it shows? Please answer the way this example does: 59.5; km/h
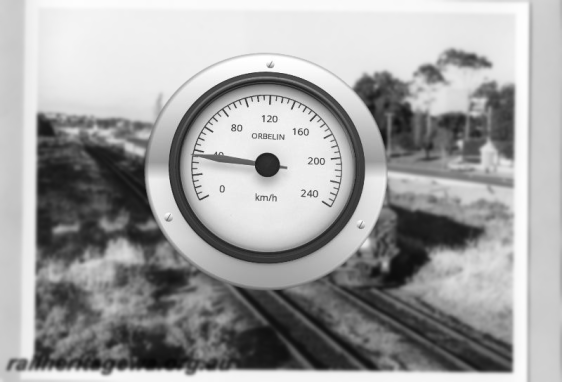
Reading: 35; km/h
